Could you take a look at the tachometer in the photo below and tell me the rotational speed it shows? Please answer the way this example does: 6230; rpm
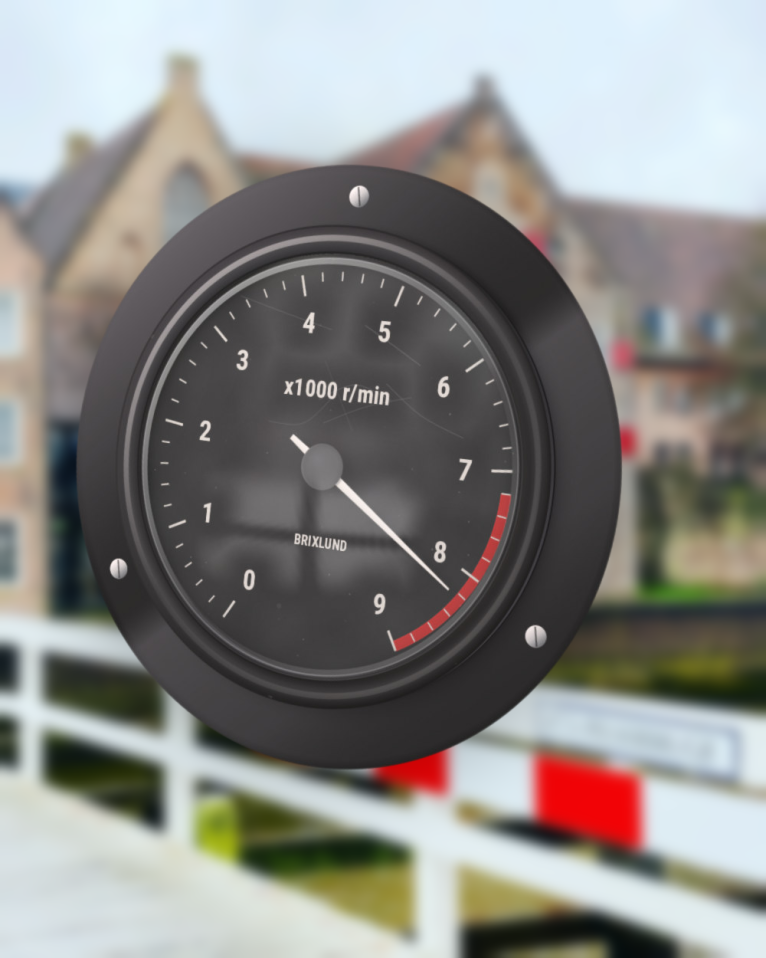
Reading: 8200; rpm
